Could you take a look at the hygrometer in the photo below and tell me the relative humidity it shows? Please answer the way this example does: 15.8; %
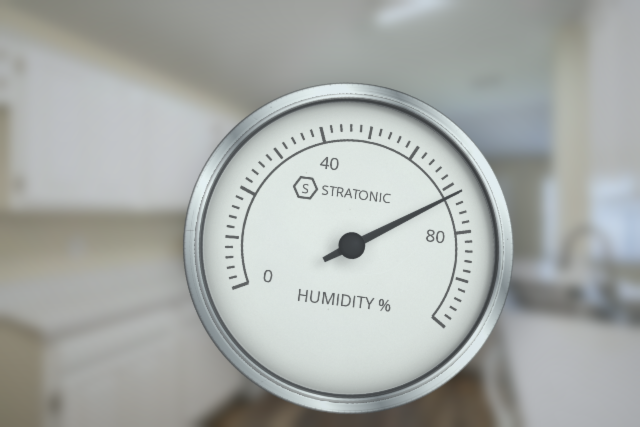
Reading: 72; %
